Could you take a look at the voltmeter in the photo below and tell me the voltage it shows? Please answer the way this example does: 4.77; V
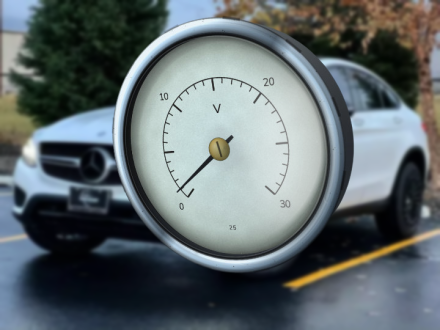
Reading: 1; V
